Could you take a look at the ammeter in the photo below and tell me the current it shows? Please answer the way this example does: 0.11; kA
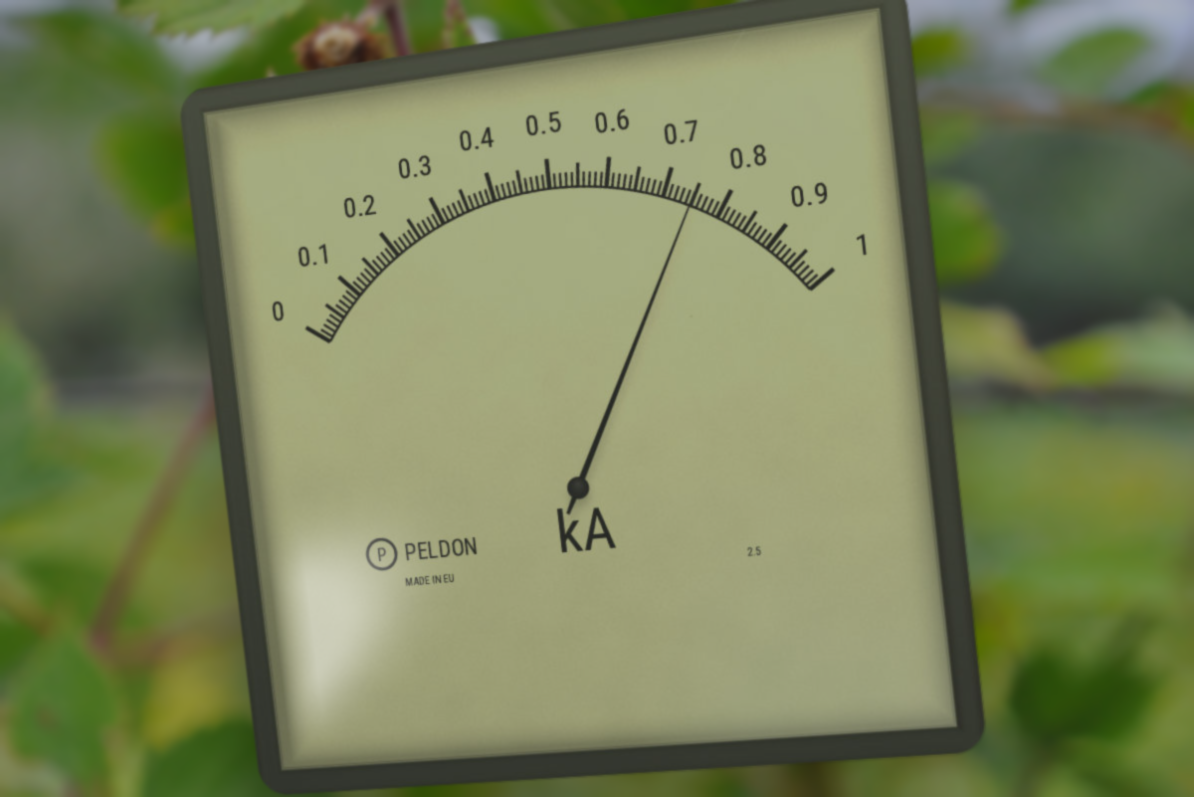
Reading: 0.75; kA
